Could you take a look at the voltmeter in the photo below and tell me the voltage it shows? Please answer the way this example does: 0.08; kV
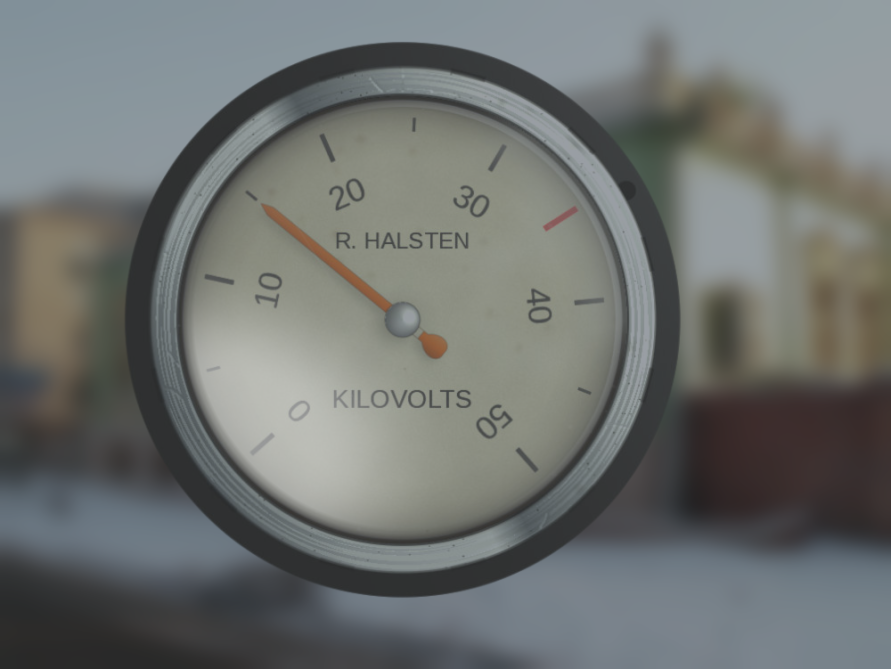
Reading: 15; kV
